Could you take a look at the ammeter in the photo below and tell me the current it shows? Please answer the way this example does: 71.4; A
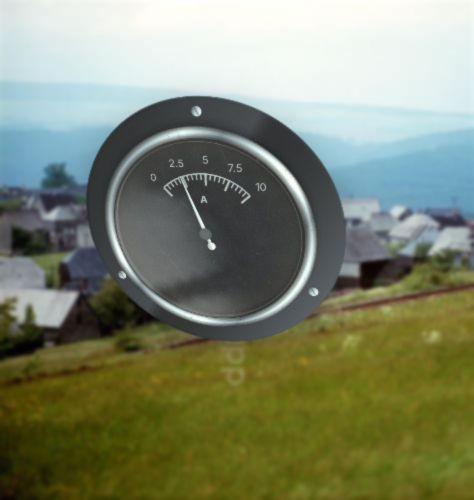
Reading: 2.5; A
